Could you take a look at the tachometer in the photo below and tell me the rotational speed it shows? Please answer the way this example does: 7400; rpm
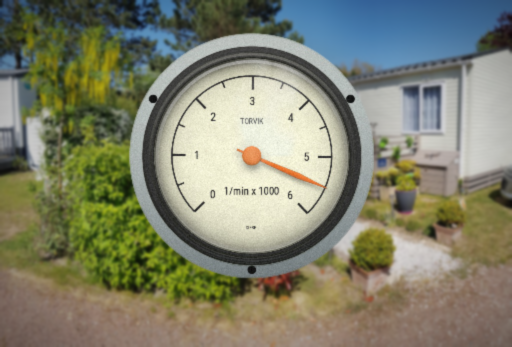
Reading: 5500; rpm
